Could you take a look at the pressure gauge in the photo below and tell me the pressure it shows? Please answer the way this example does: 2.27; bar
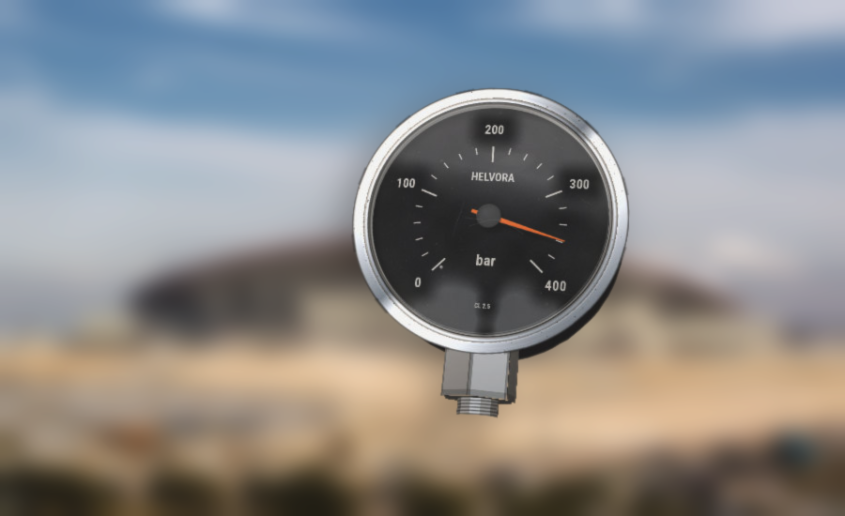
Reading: 360; bar
